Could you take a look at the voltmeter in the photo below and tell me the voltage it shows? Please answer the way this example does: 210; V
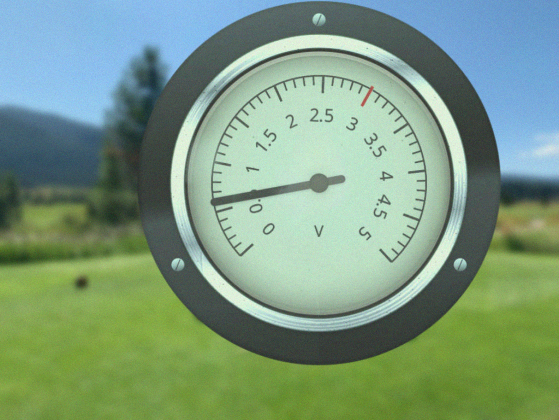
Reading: 0.6; V
